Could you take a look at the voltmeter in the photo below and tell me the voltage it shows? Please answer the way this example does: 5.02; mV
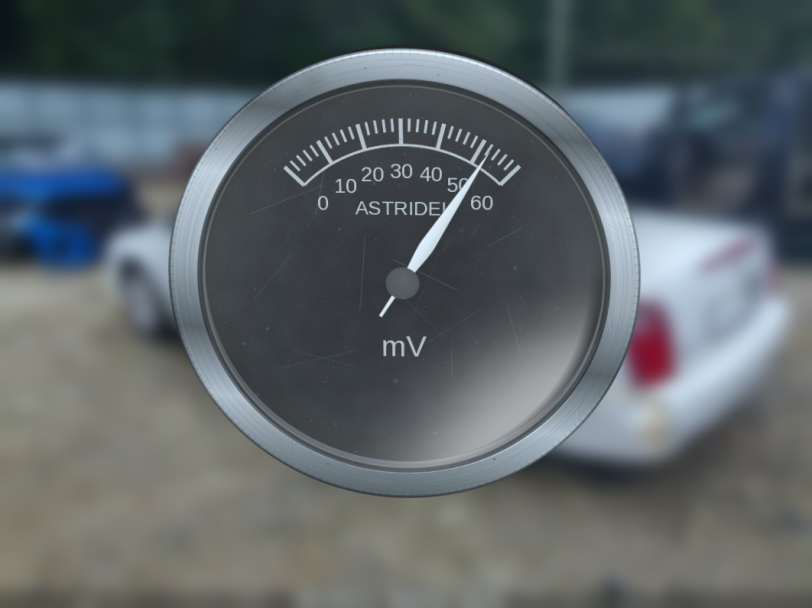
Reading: 52; mV
